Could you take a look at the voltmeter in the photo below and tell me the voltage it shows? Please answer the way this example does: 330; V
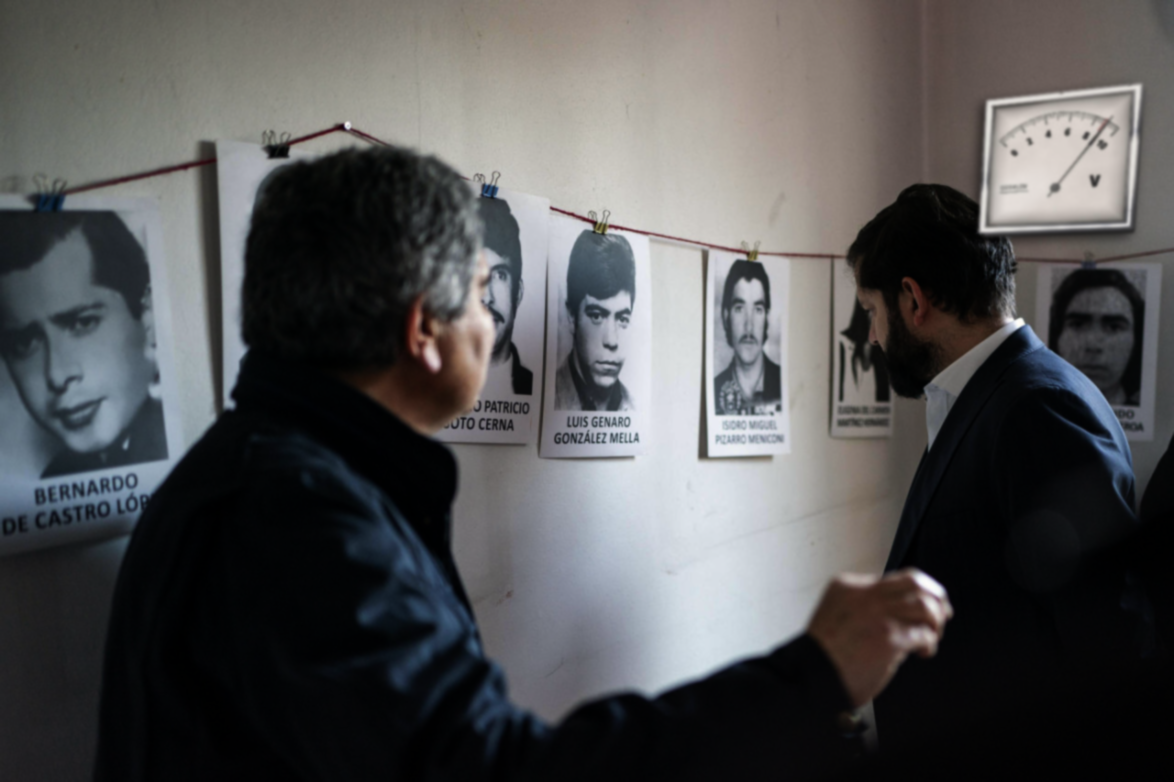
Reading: 9; V
